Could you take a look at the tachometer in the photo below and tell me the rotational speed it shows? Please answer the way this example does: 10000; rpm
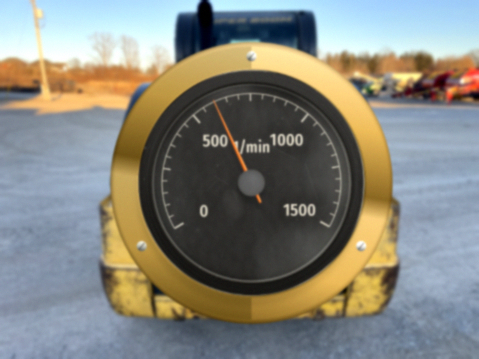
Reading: 600; rpm
